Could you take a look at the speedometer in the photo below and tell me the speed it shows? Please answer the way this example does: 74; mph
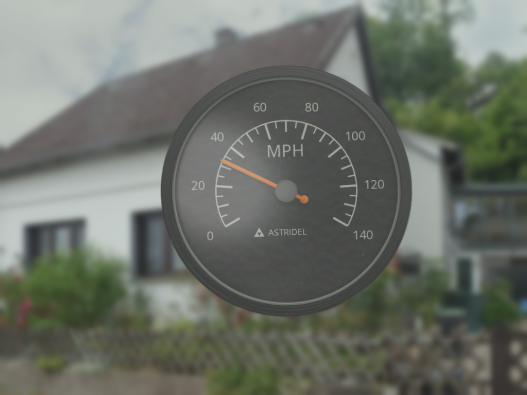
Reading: 32.5; mph
